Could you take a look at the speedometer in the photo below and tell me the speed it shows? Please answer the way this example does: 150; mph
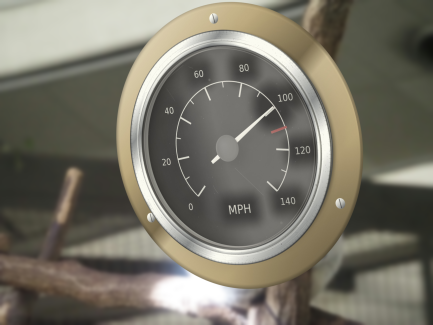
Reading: 100; mph
